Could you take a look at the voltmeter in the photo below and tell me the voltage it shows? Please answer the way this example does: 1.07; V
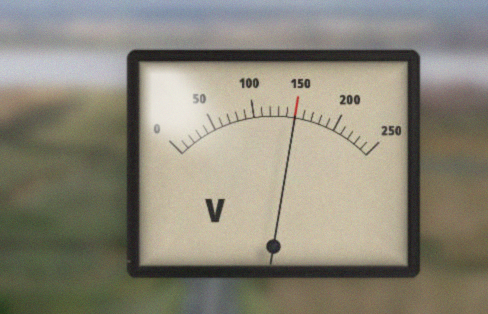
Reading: 150; V
